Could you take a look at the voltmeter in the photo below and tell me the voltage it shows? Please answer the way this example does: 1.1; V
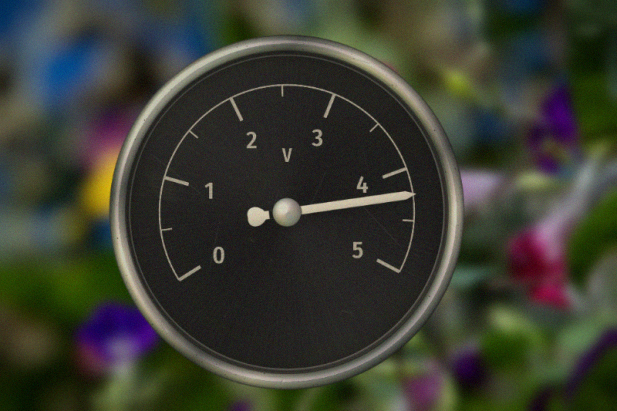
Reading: 4.25; V
